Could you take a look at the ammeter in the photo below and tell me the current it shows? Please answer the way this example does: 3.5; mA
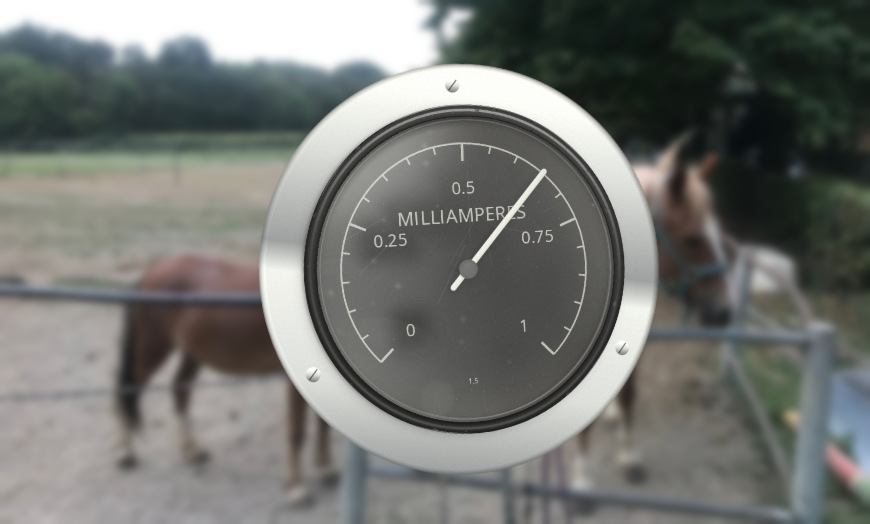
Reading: 0.65; mA
